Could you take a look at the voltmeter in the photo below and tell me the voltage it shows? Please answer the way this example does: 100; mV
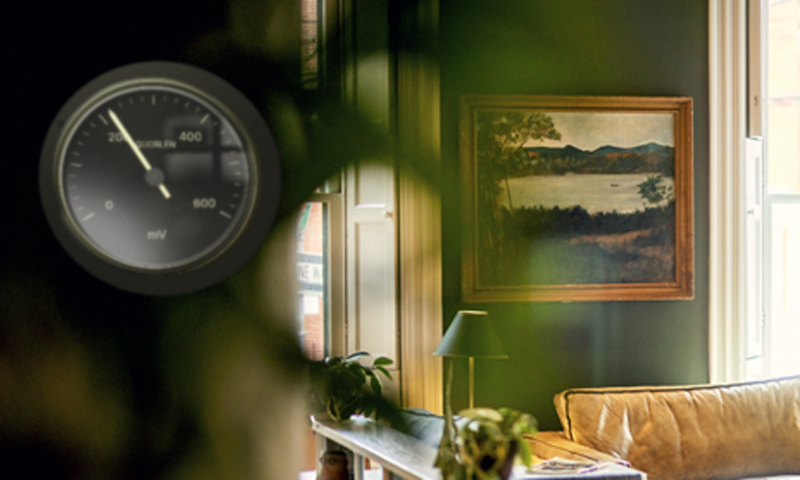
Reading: 220; mV
